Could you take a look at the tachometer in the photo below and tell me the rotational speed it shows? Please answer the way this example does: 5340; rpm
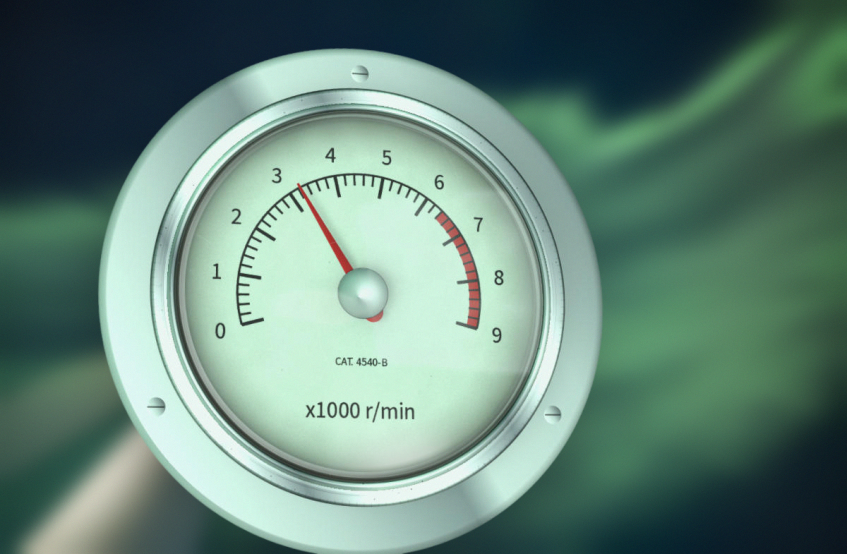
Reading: 3200; rpm
